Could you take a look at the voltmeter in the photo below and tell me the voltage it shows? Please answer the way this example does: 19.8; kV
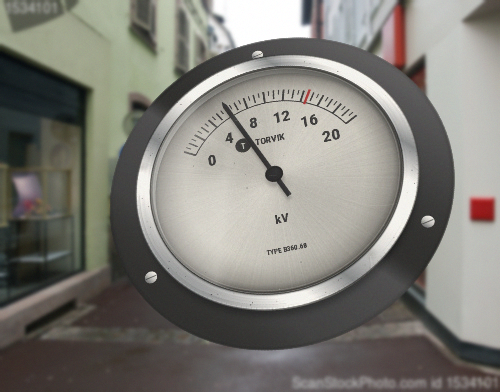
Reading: 6; kV
